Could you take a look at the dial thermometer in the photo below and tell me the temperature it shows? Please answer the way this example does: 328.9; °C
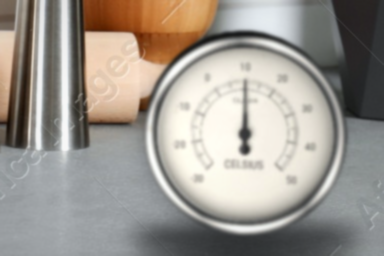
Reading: 10; °C
